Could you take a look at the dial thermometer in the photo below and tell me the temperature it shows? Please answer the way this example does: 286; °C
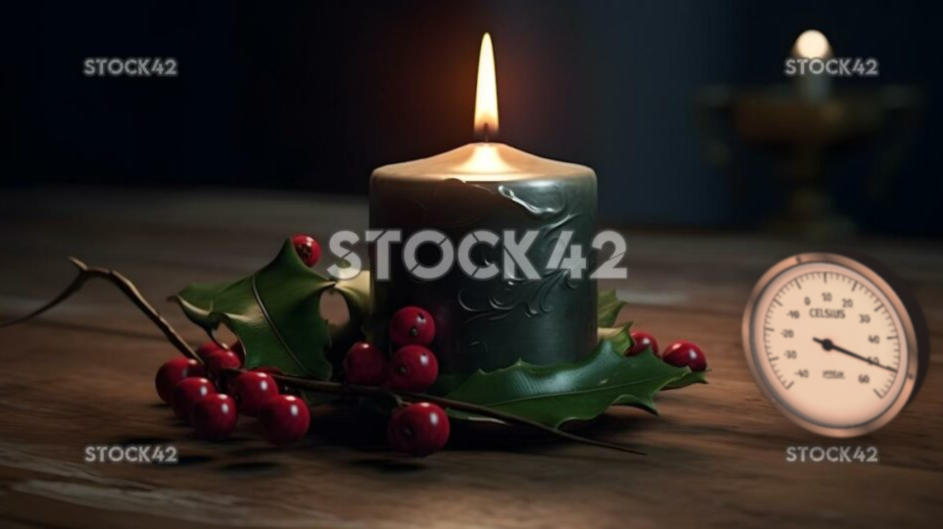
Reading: 50; °C
